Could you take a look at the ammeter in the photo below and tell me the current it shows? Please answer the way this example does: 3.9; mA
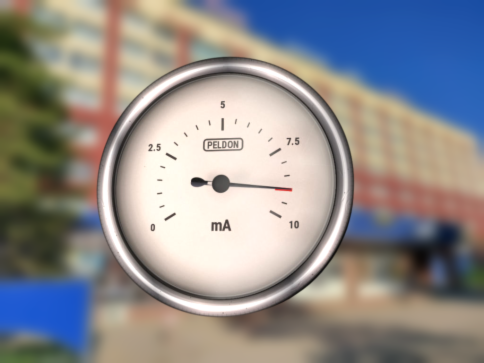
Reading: 9; mA
